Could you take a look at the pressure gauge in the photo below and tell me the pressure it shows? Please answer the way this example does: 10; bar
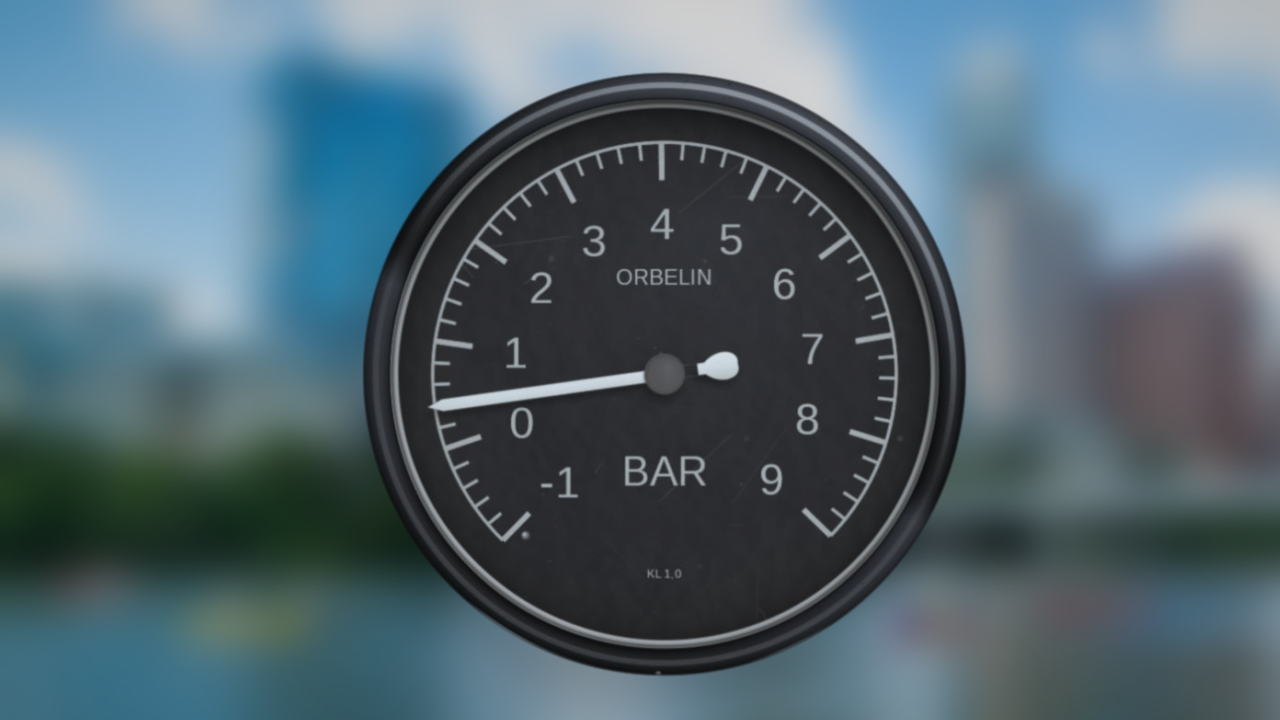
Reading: 0.4; bar
